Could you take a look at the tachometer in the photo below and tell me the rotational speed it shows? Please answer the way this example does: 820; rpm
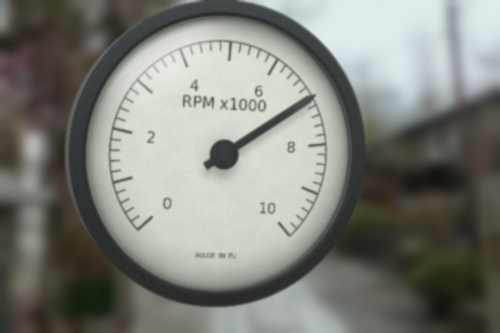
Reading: 7000; rpm
